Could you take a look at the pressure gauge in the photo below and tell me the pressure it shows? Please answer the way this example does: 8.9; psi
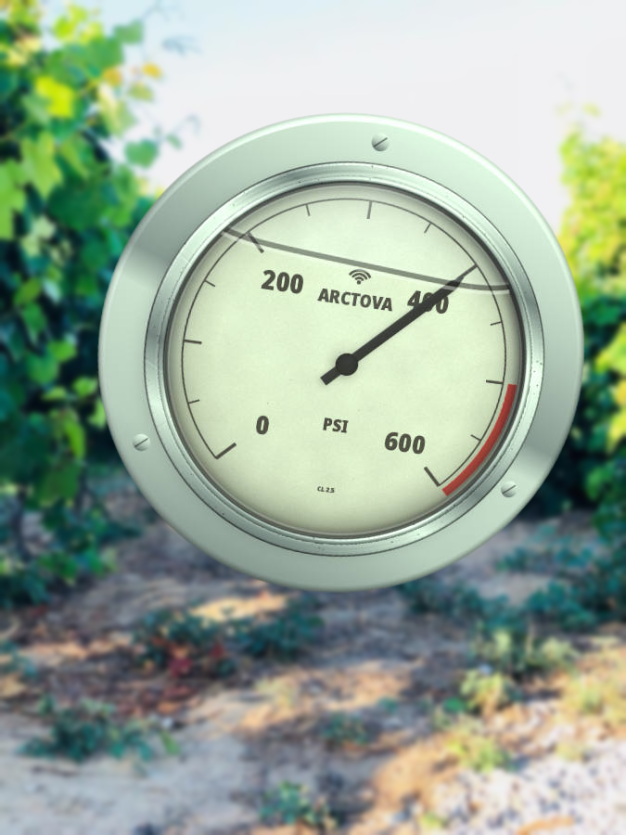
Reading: 400; psi
